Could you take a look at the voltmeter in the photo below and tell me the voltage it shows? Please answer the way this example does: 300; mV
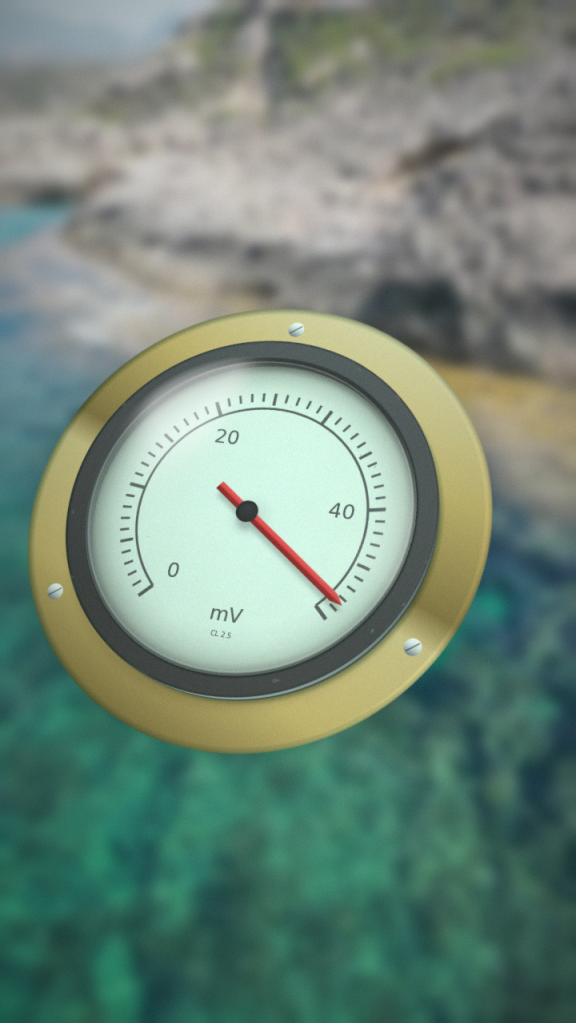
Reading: 48.5; mV
